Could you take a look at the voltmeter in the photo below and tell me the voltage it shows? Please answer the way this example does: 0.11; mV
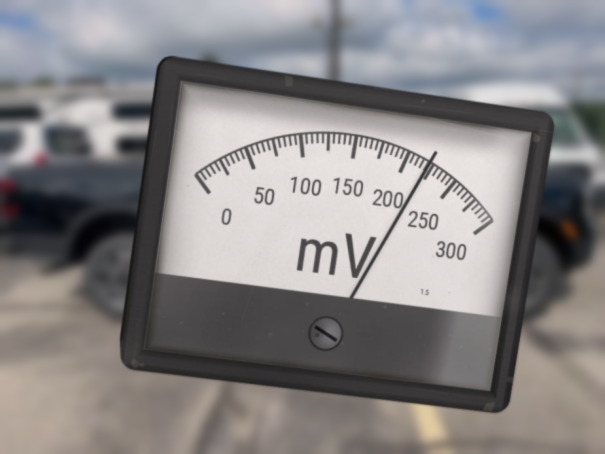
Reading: 220; mV
